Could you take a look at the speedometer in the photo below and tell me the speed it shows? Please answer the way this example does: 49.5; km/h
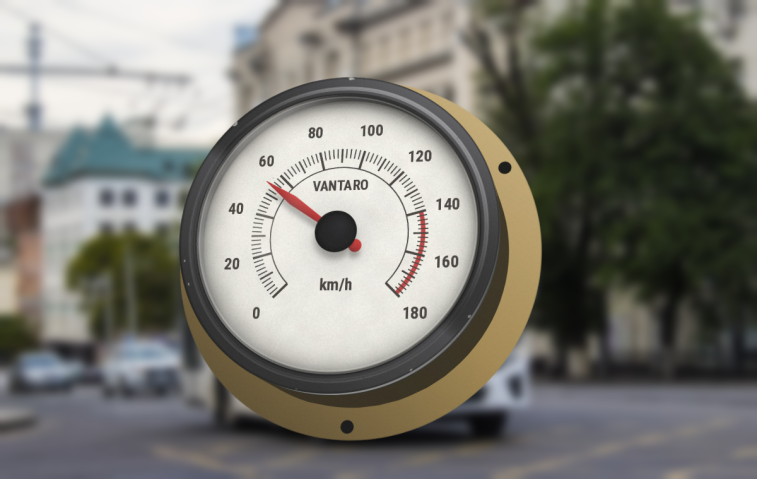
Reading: 54; km/h
